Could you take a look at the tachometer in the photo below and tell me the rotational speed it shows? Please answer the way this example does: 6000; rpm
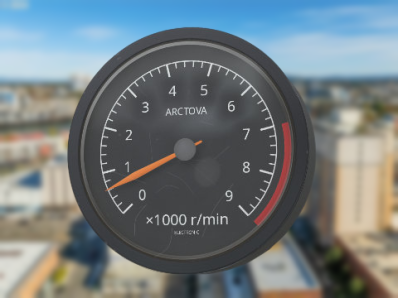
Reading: 600; rpm
